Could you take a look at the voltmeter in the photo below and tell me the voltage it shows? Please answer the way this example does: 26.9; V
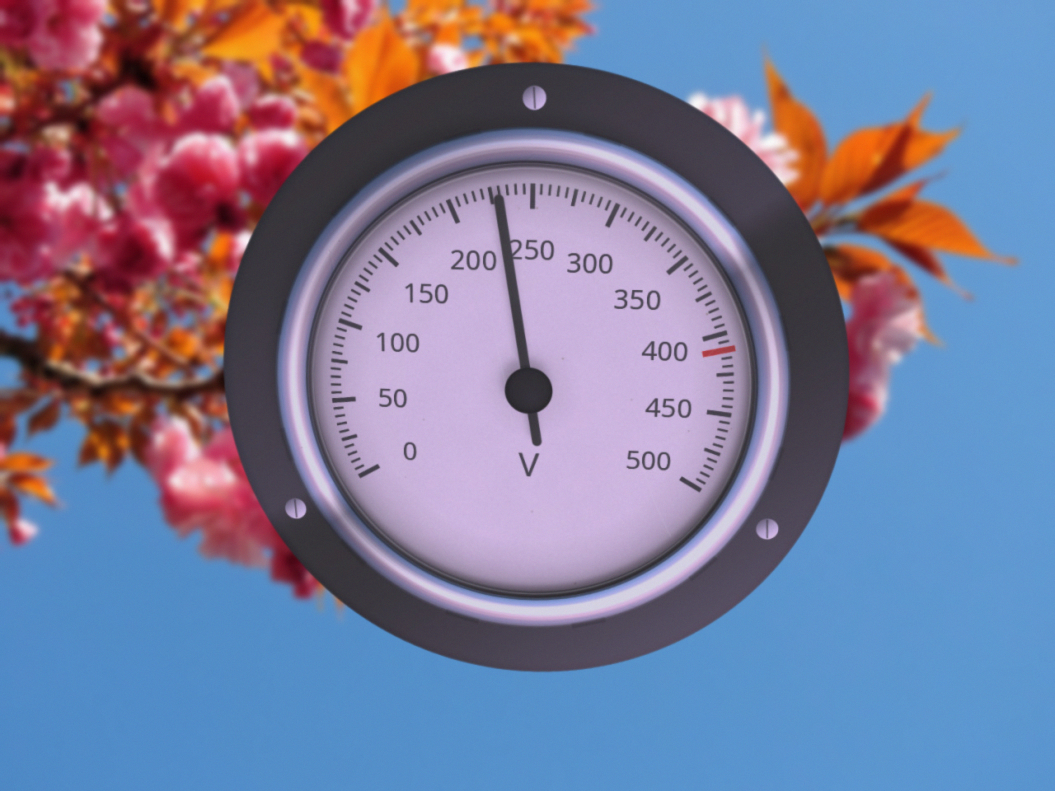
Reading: 230; V
